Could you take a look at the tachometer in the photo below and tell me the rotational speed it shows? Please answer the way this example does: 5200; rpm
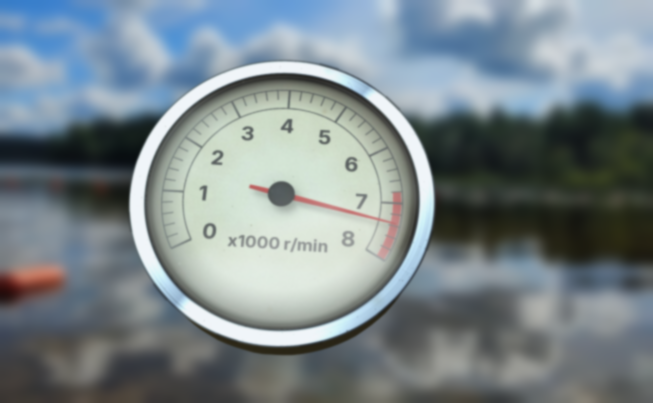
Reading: 7400; rpm
